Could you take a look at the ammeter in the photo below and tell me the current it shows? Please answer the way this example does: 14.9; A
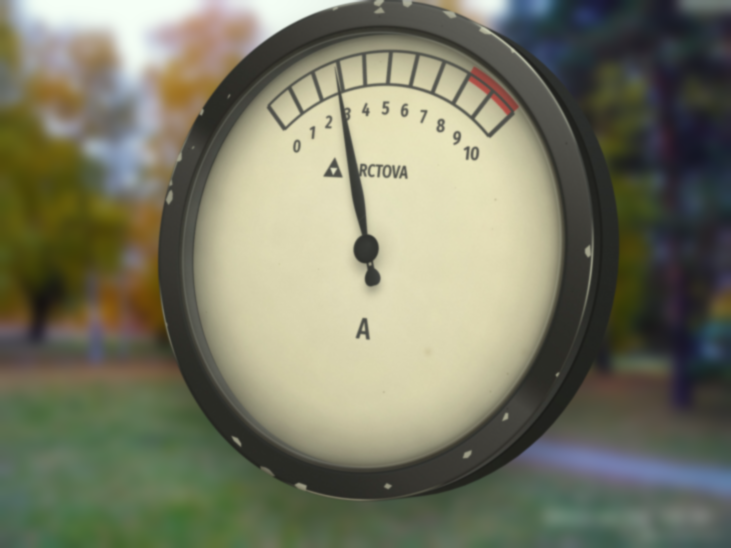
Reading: 3; A
